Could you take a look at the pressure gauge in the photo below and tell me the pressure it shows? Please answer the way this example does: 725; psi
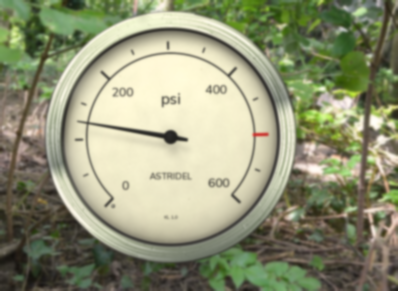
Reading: 125; psi
